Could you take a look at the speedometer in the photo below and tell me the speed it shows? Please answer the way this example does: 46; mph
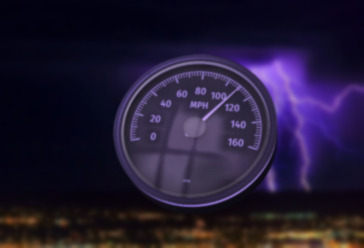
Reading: 110; mph
